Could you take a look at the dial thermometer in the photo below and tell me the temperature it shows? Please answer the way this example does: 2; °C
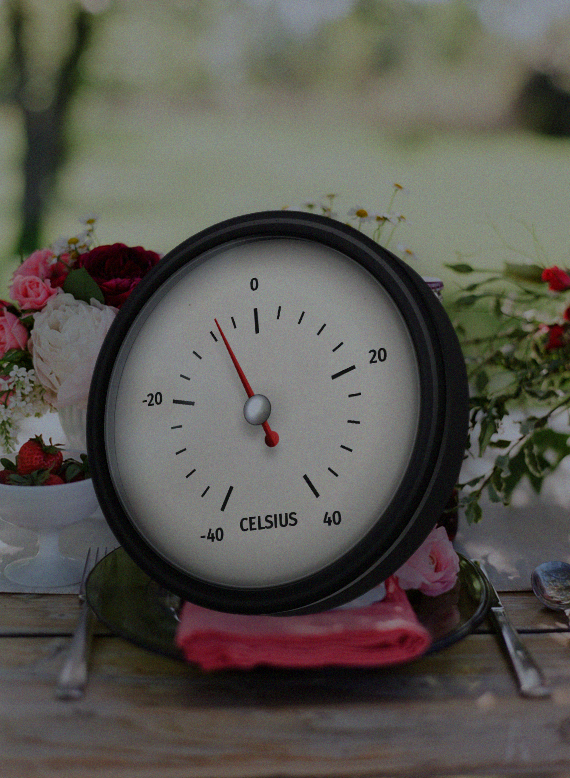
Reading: -6; °C
